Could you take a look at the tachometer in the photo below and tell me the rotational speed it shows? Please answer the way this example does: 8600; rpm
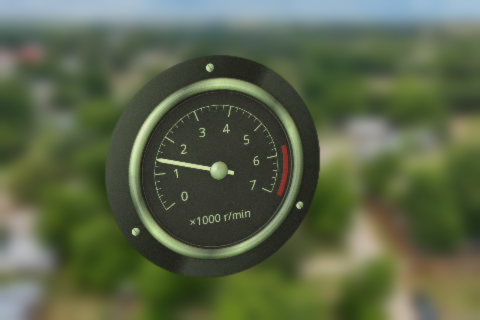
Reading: 1400; rpm
